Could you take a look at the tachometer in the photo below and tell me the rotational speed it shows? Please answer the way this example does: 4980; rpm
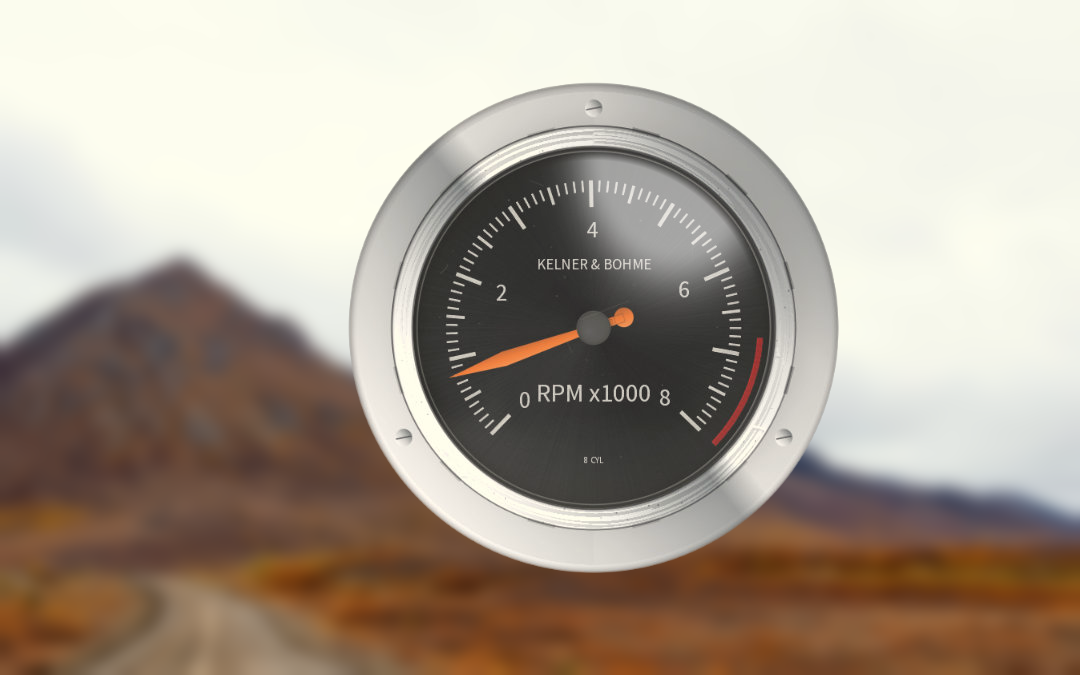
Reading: 800; rpm
